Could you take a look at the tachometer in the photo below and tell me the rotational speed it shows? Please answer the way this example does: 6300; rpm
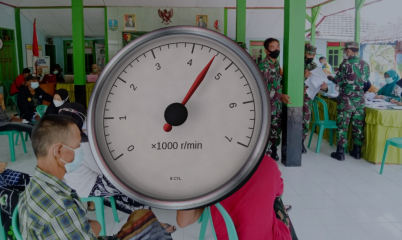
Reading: 4600; rpm
